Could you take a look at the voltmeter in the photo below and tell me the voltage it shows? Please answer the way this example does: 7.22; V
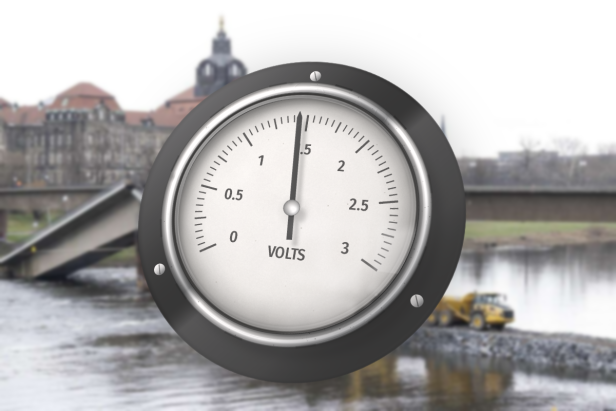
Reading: 1.45; V
